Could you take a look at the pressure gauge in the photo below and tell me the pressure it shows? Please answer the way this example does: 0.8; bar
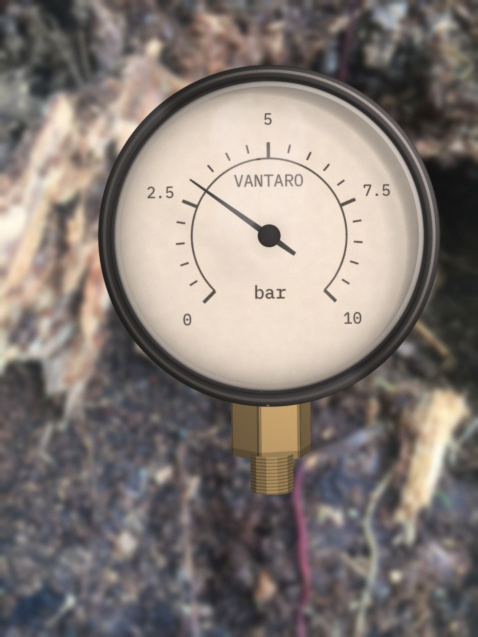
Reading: 3; bar
